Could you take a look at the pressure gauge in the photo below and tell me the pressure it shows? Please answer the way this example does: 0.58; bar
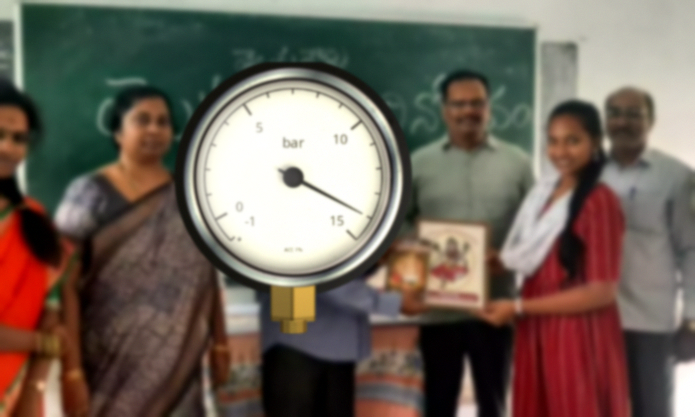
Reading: 14; bar
